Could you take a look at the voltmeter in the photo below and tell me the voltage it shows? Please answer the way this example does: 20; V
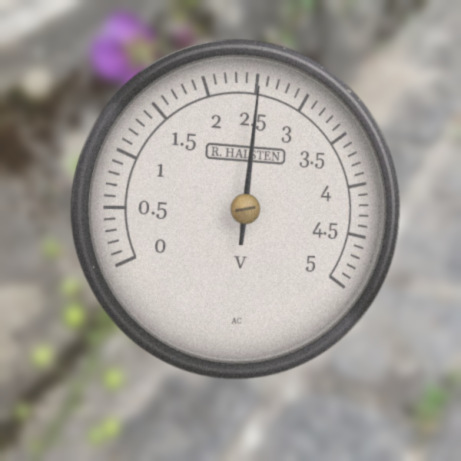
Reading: 2.5; V
